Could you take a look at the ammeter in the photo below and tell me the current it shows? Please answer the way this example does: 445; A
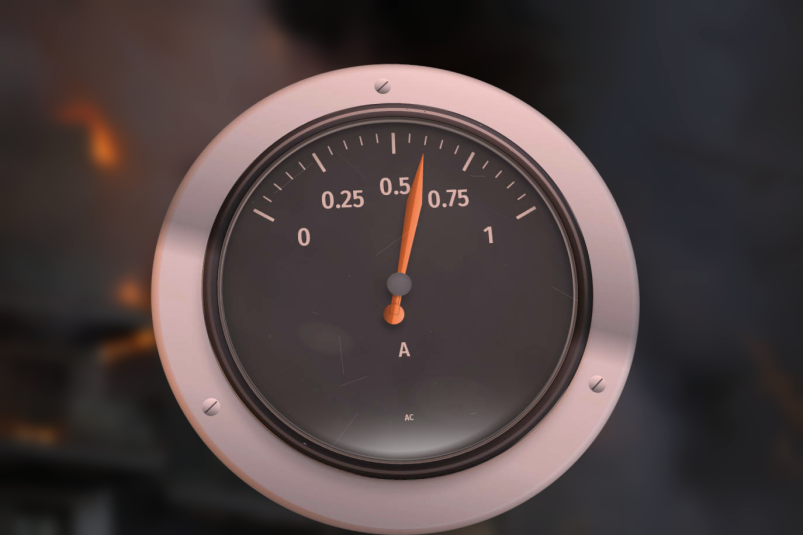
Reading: 0.6; A
